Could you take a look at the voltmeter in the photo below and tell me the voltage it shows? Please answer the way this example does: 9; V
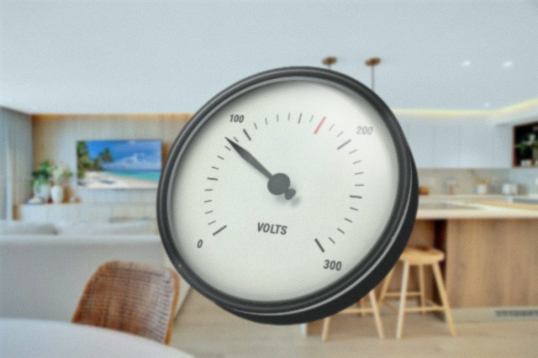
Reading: 85; V
